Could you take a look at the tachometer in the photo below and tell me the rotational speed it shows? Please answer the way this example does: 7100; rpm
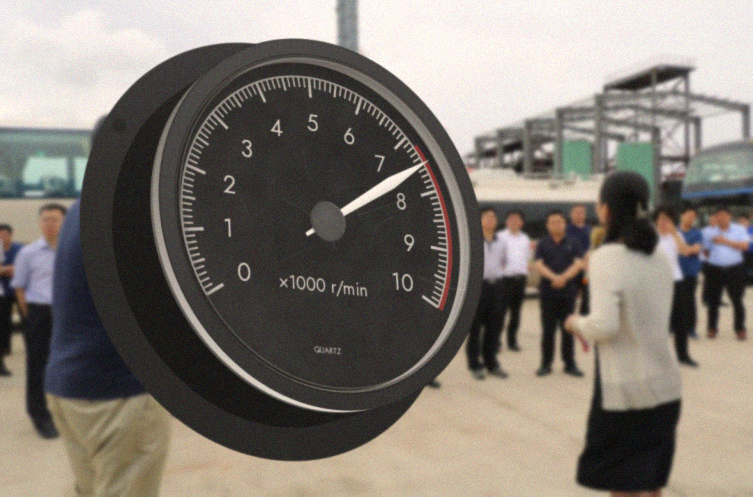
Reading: 7500; rpm
